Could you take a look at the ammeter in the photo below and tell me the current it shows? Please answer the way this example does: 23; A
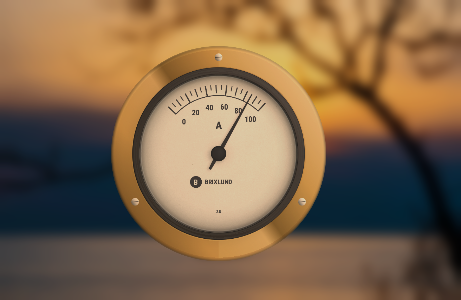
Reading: 85; A
